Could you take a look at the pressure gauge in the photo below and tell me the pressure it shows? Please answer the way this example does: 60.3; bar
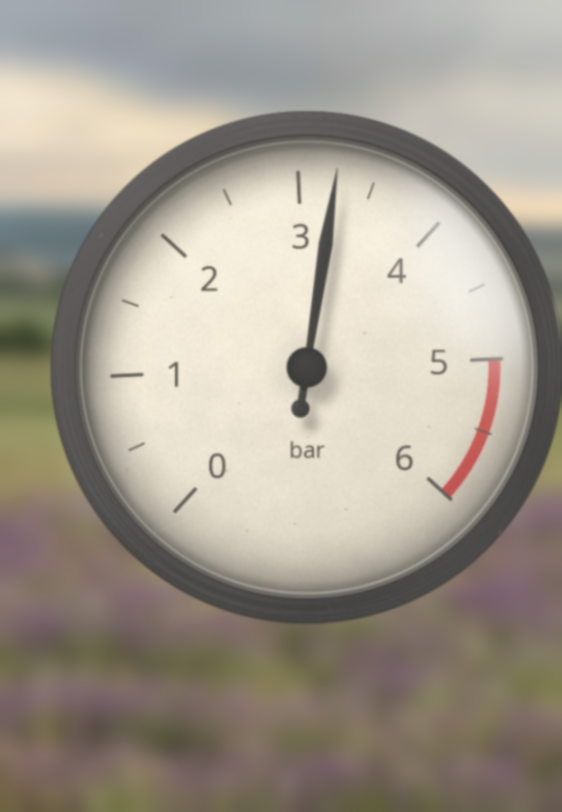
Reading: 3.25; bar
